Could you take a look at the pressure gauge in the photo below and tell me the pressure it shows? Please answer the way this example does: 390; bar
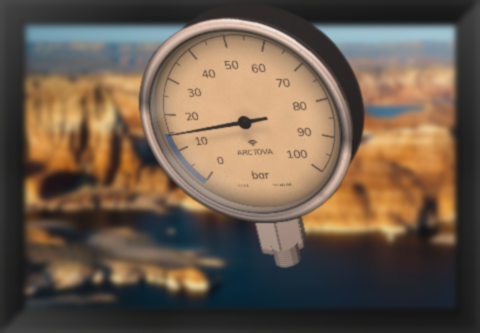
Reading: 15; bar
